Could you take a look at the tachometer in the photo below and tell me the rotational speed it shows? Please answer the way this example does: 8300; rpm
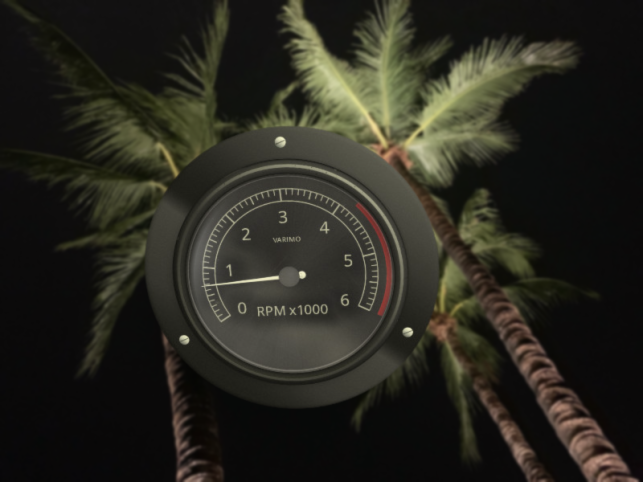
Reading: 700; rpm
